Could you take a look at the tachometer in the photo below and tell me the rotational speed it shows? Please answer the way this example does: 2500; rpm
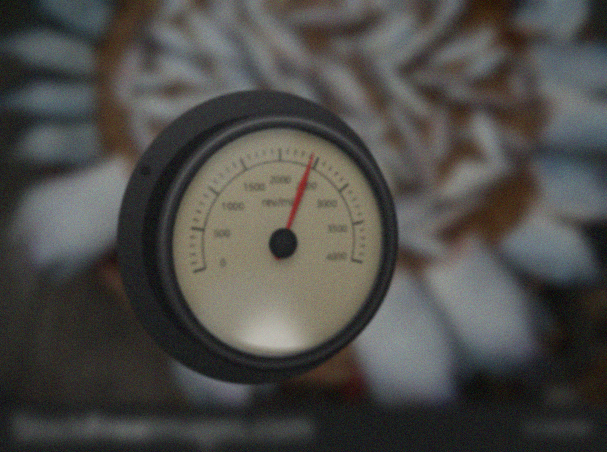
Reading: 2400; rpm
